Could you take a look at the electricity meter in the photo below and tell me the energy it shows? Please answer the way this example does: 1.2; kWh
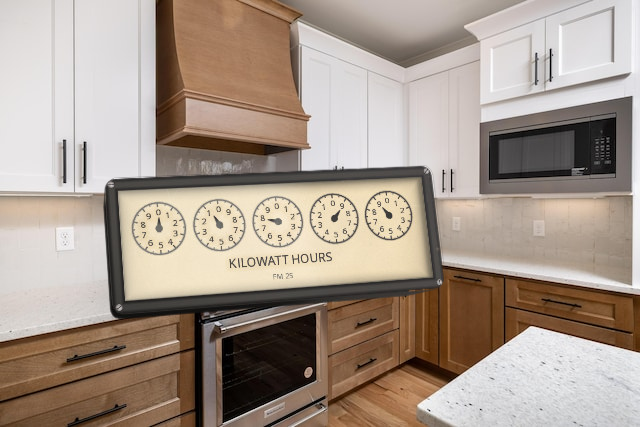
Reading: 789; kWh
